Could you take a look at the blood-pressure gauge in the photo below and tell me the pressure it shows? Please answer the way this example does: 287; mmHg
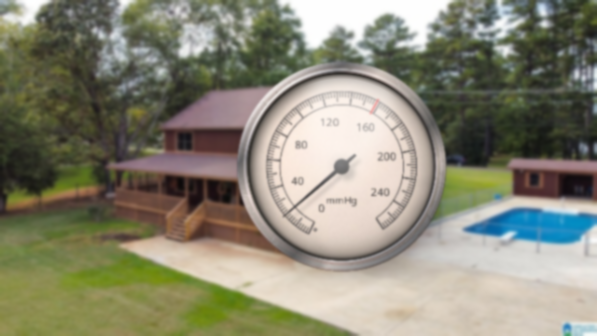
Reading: 20; mmHg
